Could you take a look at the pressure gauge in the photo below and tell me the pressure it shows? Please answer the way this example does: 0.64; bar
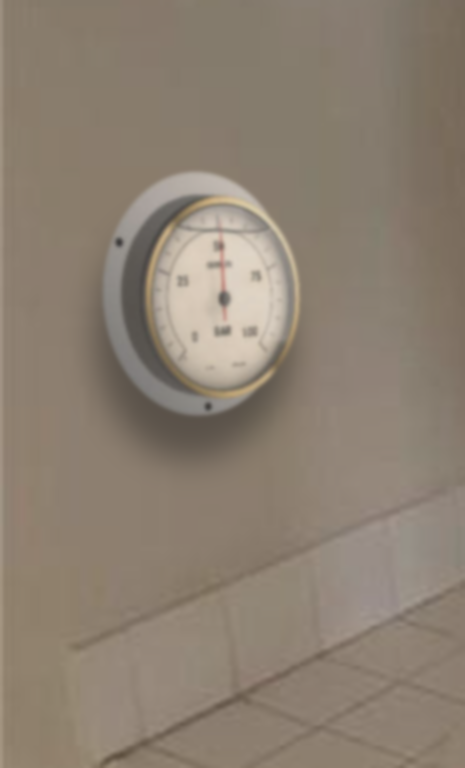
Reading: 50; bar
